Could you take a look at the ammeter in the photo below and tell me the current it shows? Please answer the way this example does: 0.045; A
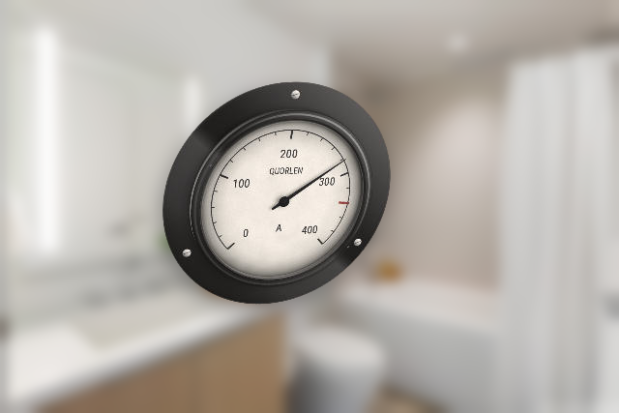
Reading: 280; A
